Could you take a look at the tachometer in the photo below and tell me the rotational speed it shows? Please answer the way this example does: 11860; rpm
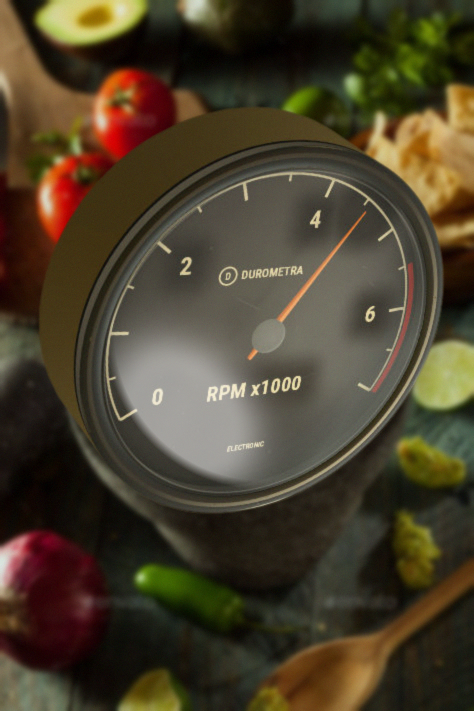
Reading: 4500; rpm
